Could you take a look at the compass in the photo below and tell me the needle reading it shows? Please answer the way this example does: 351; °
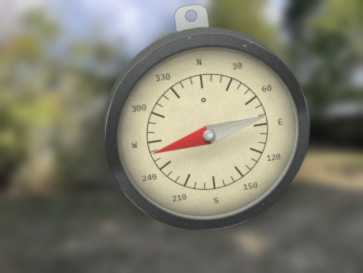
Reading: 260; °
